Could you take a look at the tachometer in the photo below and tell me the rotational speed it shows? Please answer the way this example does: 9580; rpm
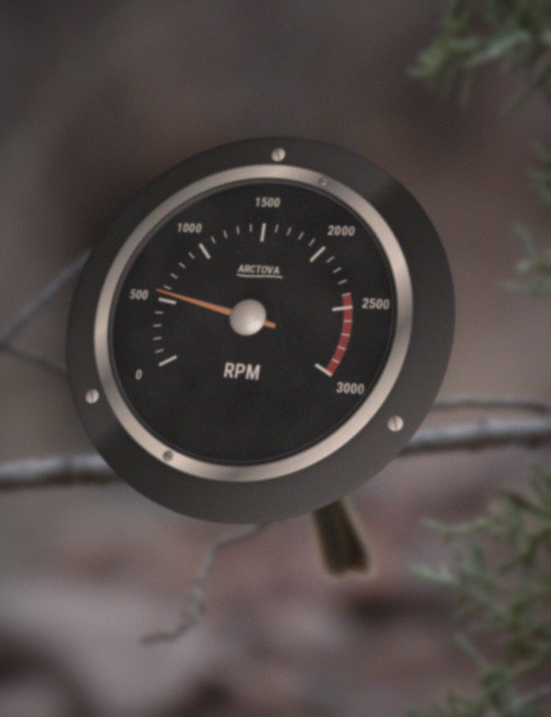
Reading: 550; rpm
